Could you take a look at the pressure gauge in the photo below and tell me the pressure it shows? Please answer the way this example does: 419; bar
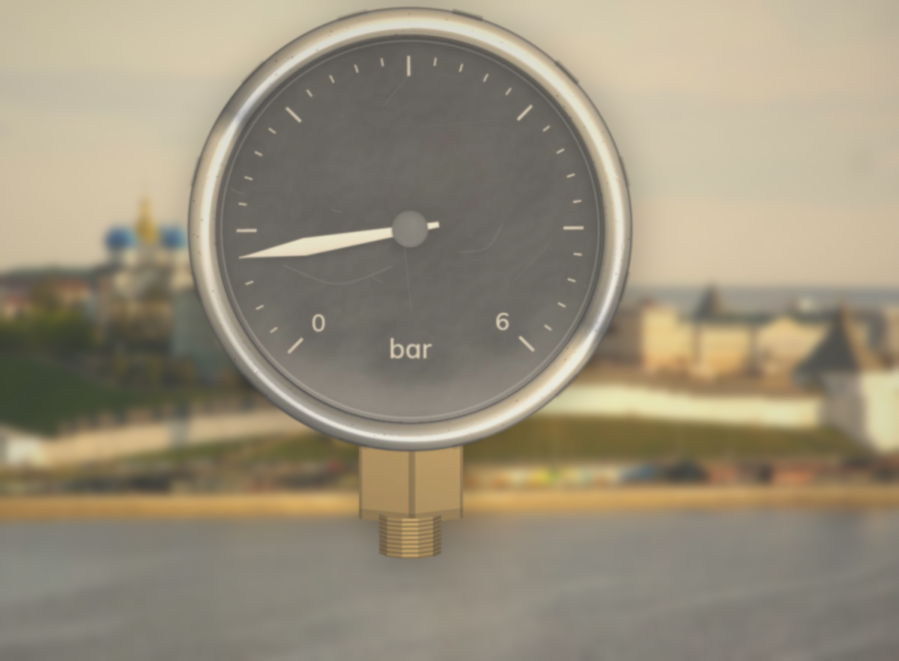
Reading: 0.8; bar
